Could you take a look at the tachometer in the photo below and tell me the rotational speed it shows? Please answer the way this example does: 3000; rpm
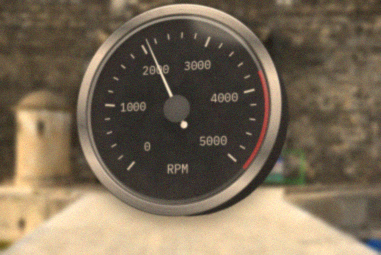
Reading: 2100; rpm
